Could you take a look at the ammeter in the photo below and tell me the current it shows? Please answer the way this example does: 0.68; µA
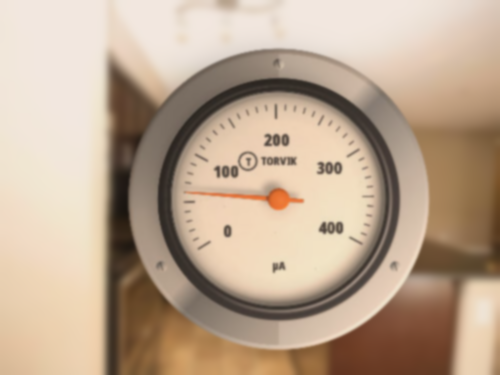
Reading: 60; µA
